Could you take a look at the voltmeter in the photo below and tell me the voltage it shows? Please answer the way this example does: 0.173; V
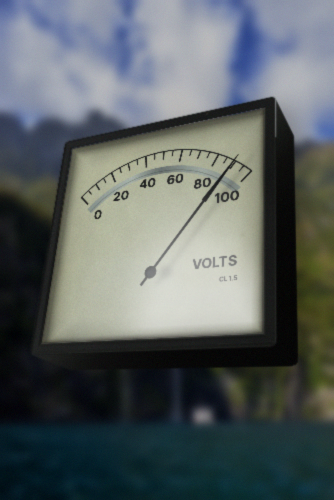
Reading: 90; V
